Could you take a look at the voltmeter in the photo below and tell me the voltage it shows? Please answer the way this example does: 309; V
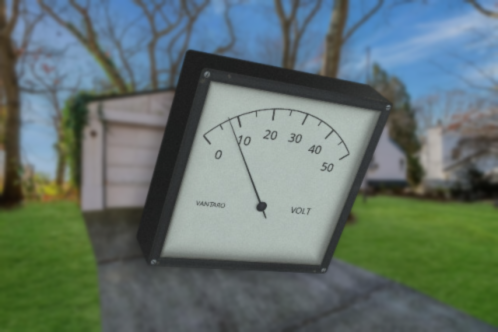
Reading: 7.5; V
